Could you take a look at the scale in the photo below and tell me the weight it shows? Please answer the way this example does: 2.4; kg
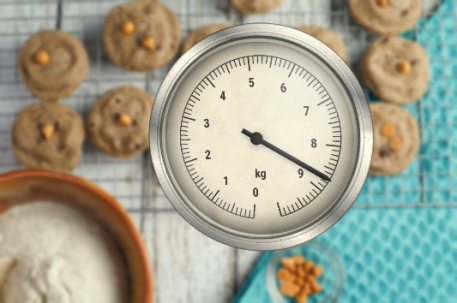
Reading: 8.7; kg
